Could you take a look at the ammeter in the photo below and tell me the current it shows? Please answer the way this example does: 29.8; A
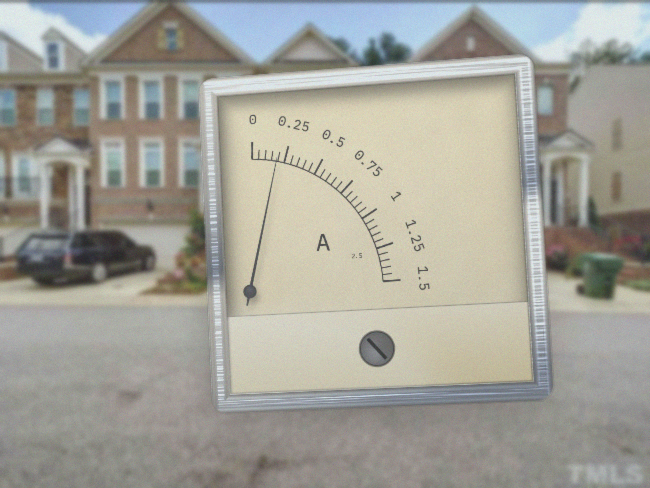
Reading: 0.2; A
